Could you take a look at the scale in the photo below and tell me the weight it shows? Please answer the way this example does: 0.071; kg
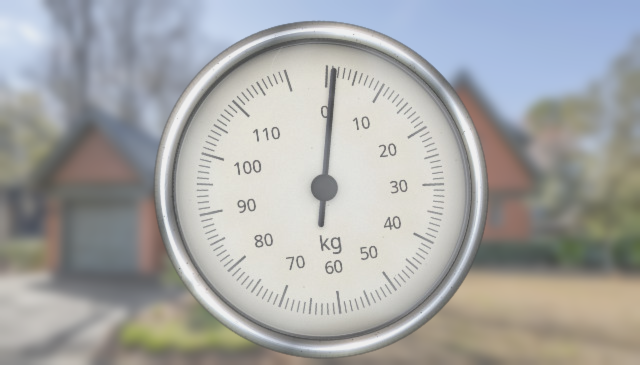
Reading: 1; kg
